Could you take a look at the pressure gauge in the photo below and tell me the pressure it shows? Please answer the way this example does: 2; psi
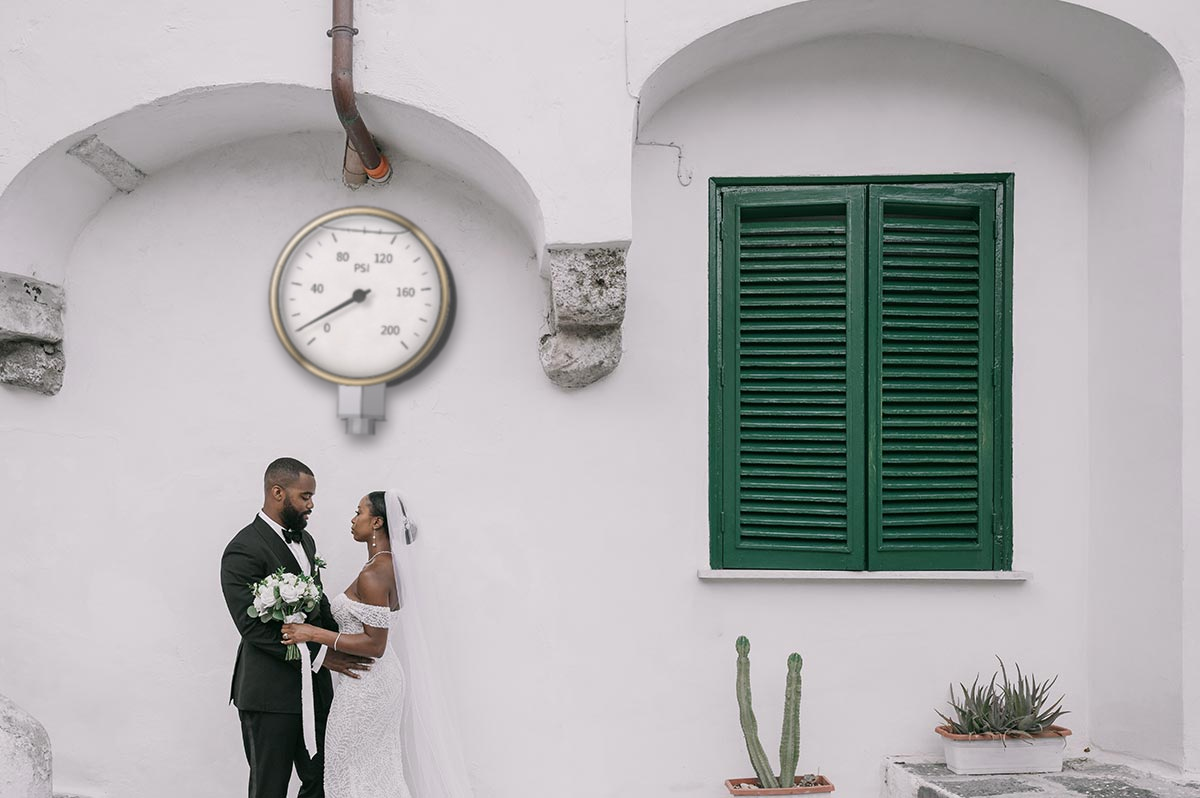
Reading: 10; psi
